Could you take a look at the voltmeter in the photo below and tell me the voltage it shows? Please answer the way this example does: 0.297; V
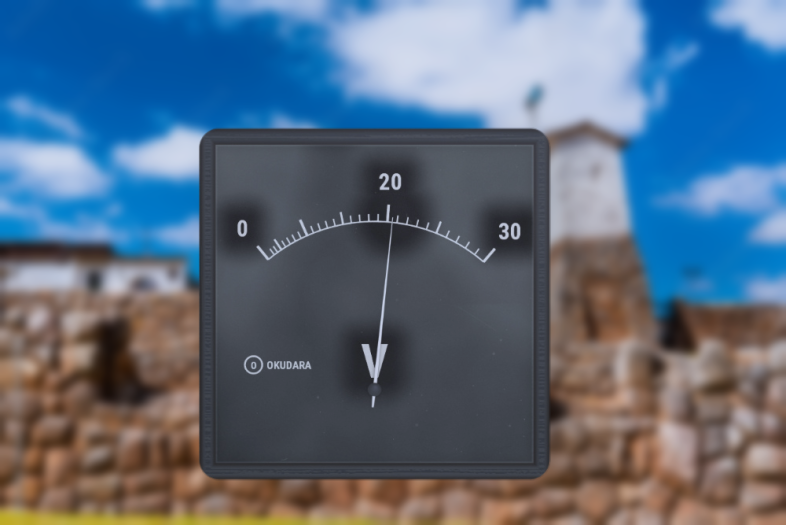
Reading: 20.5; V
